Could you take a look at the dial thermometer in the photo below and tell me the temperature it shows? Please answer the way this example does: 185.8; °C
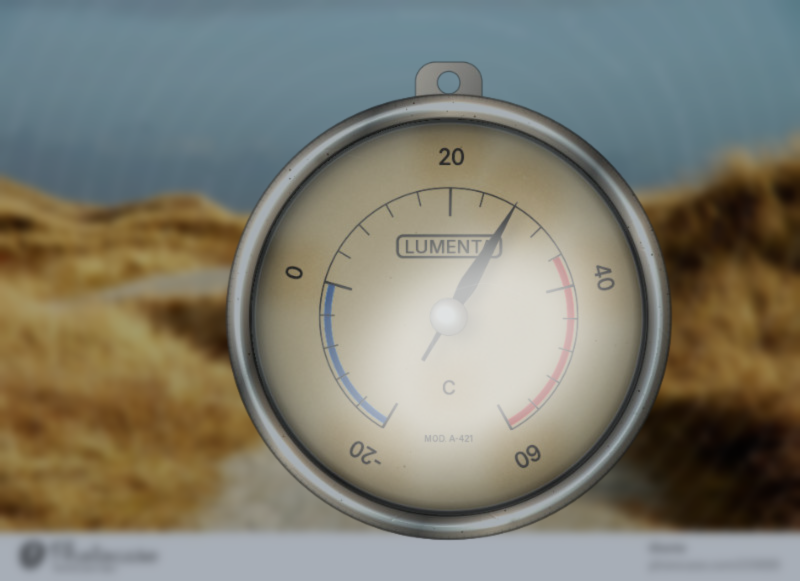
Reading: 28; °C
